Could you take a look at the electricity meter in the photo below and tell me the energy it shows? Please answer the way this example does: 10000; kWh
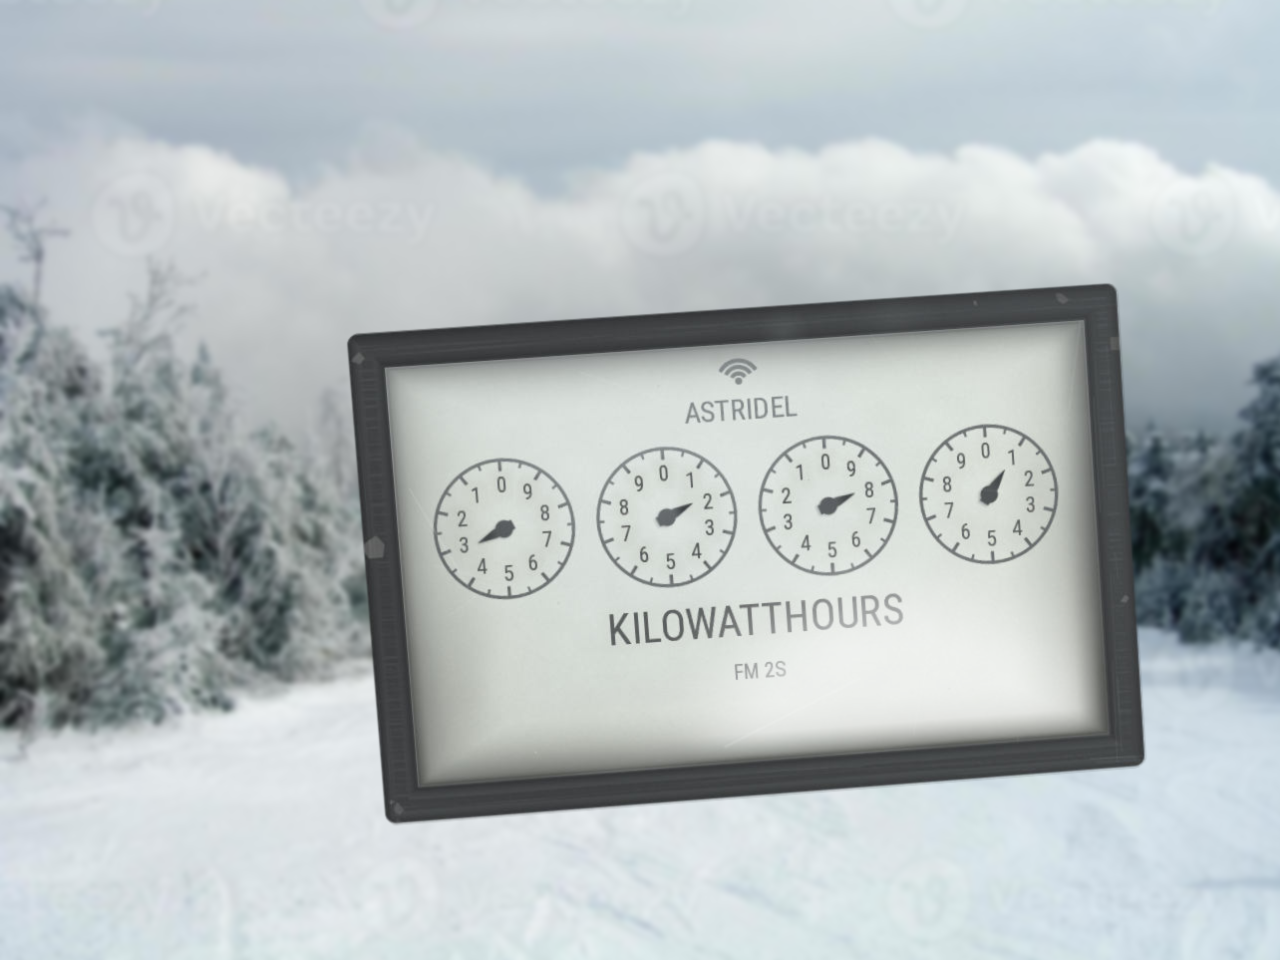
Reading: 3181; kWh
